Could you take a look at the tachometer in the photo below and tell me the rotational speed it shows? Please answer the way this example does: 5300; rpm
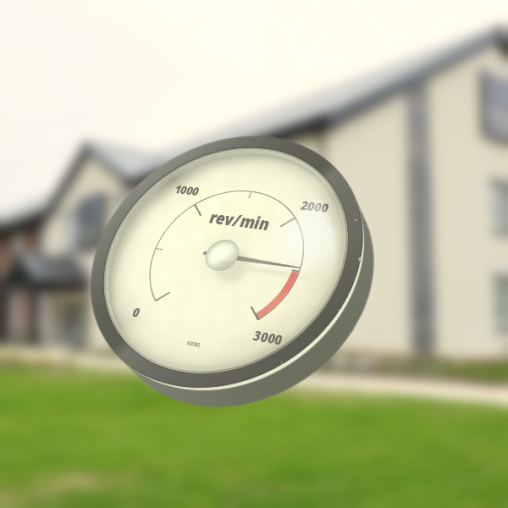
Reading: 2500; rpm
